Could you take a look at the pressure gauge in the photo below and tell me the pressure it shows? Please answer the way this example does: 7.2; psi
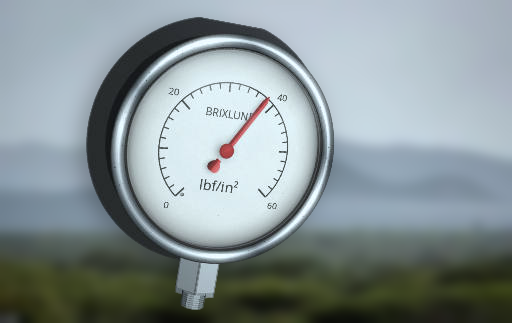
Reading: 38; psi
